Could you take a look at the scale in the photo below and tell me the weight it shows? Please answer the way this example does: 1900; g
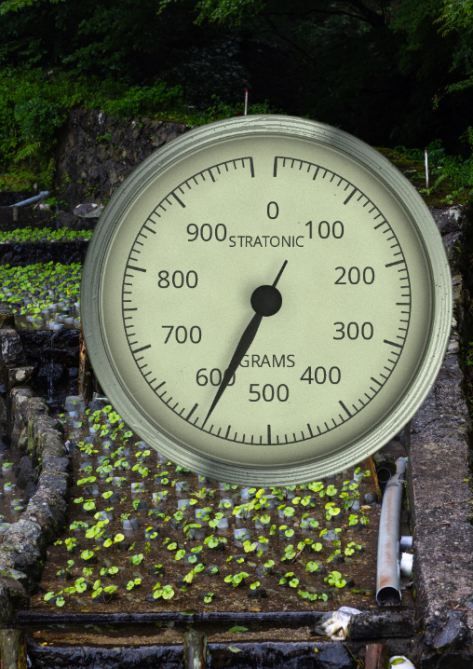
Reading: 580; g
